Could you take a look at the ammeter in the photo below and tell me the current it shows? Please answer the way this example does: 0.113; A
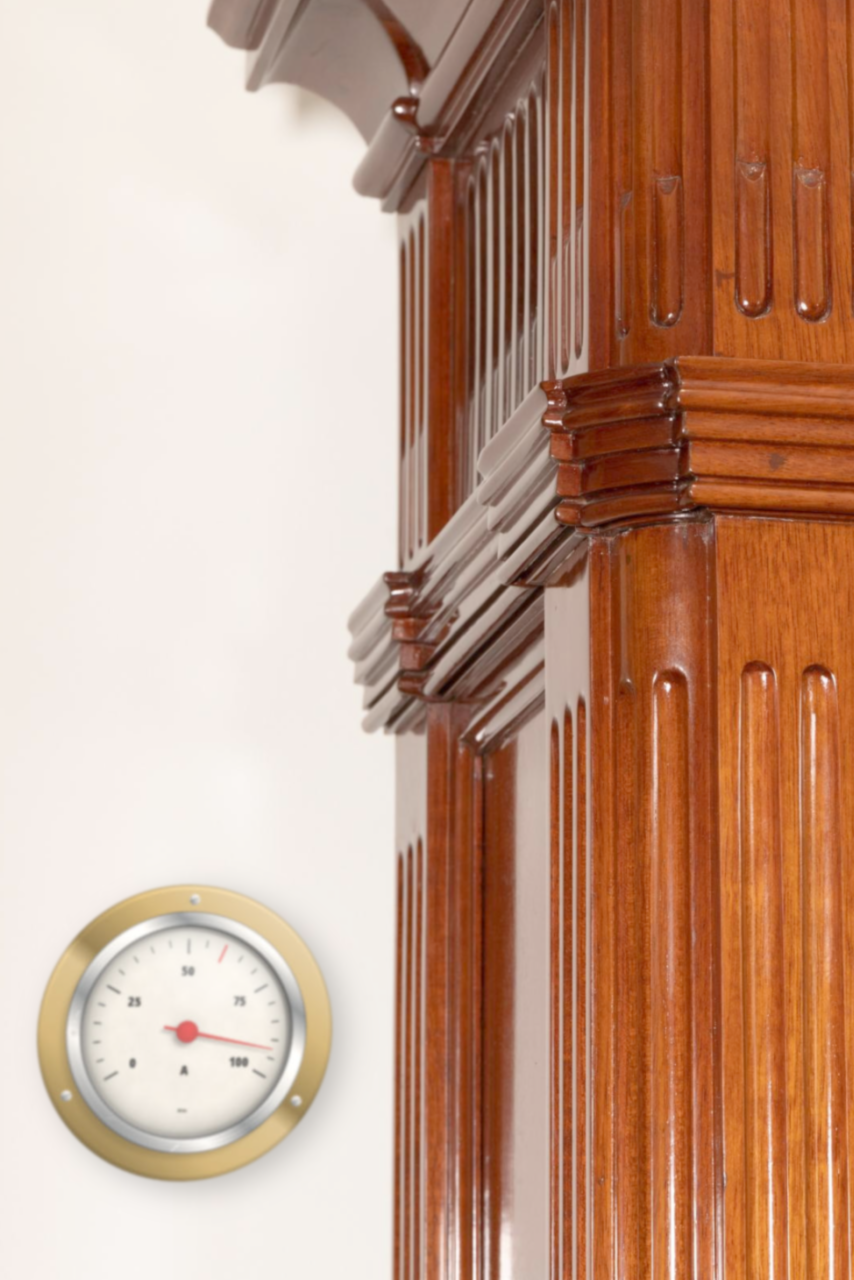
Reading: 92.5; A
